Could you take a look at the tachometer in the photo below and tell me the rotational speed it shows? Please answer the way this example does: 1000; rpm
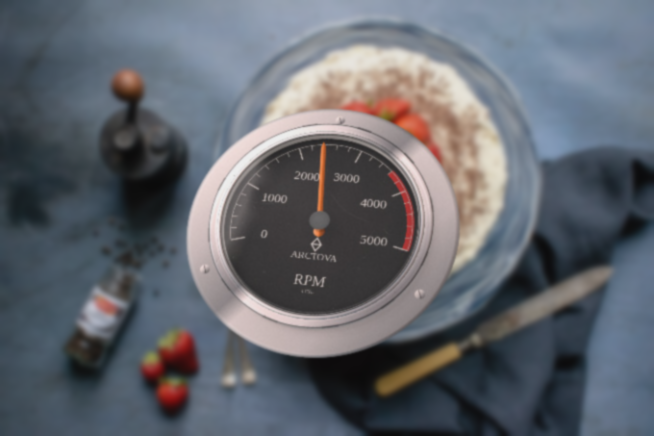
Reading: 2400; rpm
